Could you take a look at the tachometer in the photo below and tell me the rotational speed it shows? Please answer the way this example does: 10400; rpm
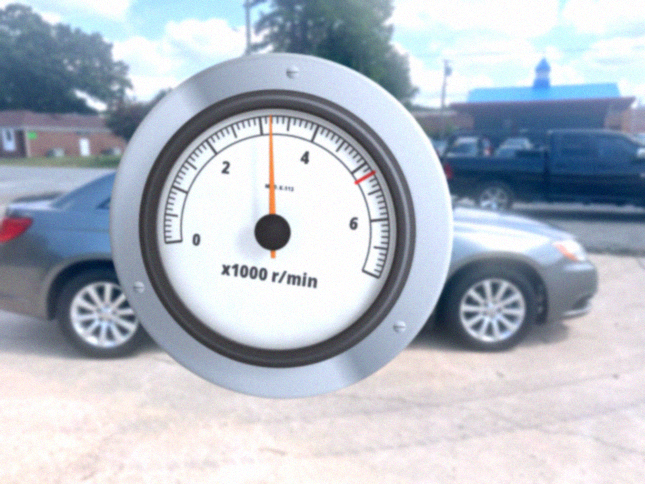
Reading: 3200; rpm
